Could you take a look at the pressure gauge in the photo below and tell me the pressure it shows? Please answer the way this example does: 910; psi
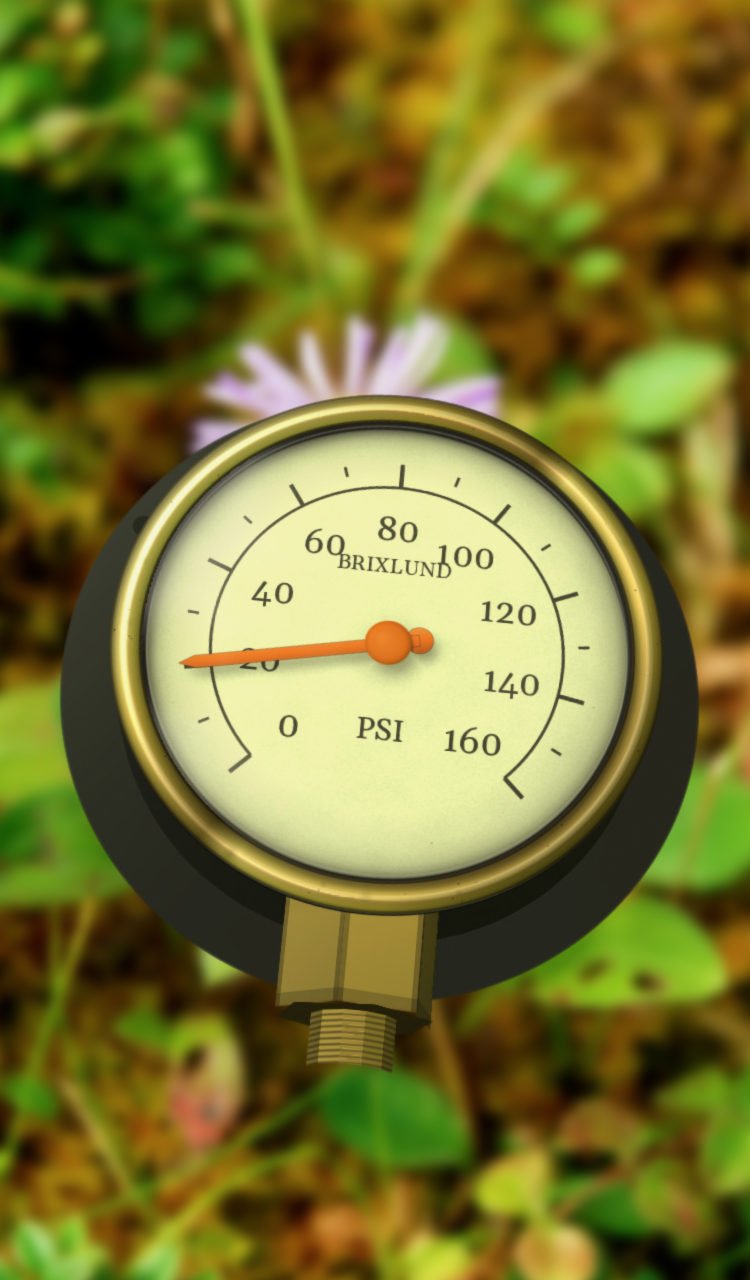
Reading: 20; psi
